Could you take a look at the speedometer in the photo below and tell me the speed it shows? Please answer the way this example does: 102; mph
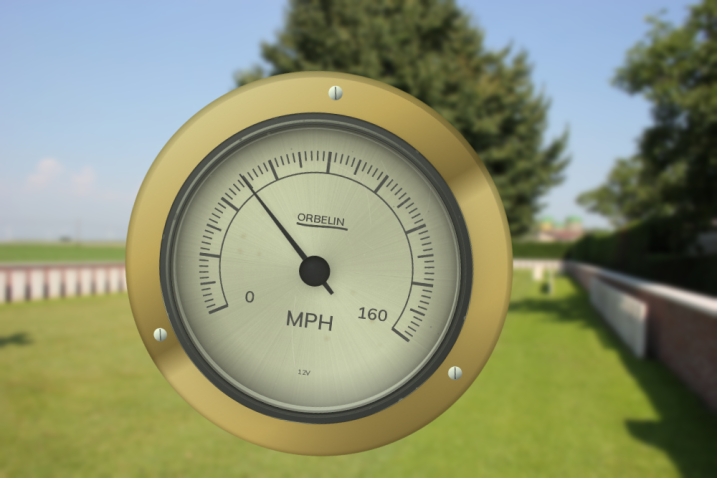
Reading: 50; mph
